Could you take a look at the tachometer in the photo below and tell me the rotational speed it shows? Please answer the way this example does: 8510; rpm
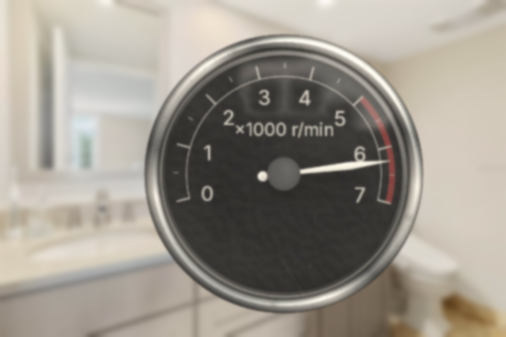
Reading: 6250; rpm
